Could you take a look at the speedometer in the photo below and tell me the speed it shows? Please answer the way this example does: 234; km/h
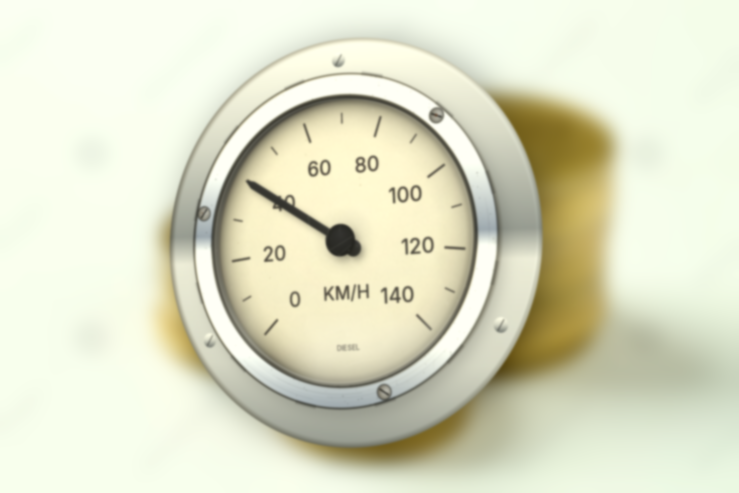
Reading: 40; km/h
